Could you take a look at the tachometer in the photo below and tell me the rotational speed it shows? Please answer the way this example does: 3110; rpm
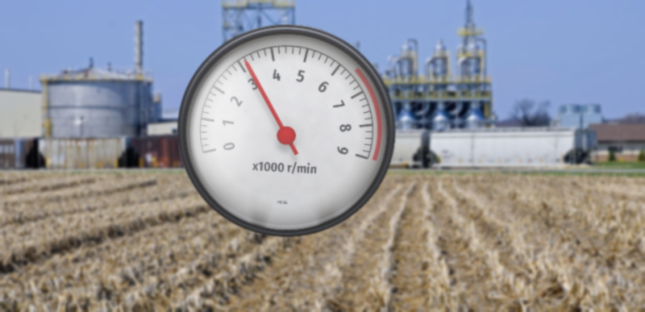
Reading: 3200; rpm
